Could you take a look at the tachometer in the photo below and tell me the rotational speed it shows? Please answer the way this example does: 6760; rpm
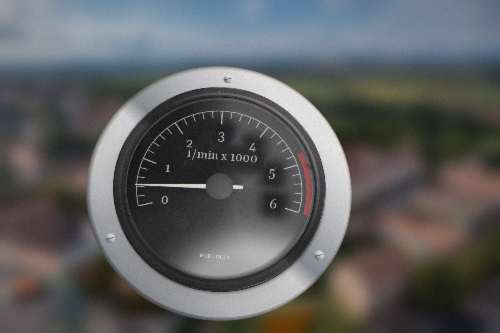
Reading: 400; rpm
